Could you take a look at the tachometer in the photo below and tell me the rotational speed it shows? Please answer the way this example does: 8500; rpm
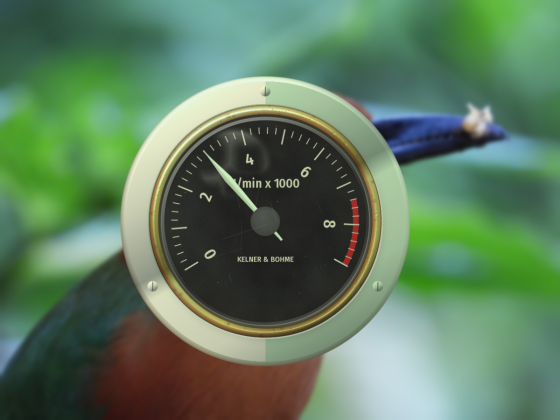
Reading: 3000; rpm
